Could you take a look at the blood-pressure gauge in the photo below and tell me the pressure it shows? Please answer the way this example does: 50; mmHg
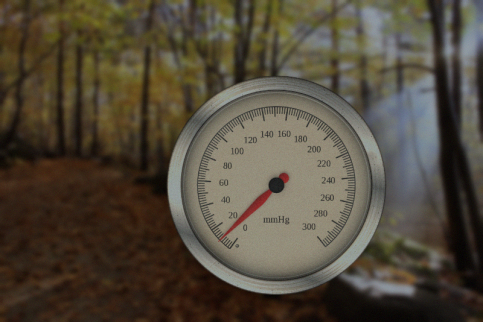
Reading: 10; mmHg
